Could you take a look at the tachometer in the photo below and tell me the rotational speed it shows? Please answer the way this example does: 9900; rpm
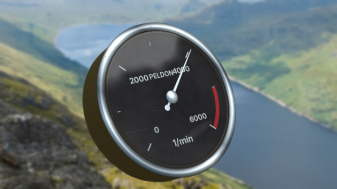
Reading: 4000; rpm
